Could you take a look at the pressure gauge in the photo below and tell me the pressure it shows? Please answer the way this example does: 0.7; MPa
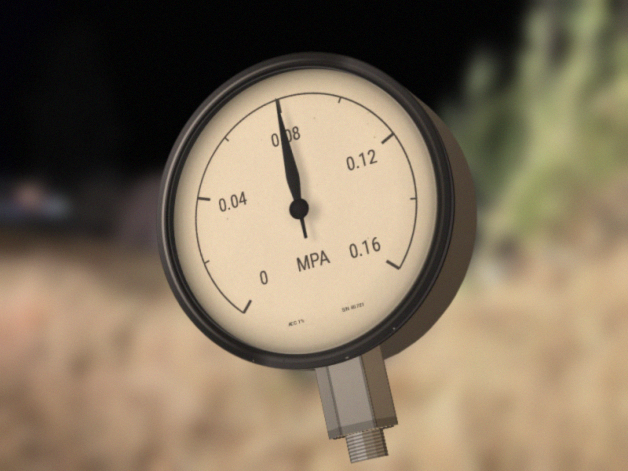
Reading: 0.08; MPa
